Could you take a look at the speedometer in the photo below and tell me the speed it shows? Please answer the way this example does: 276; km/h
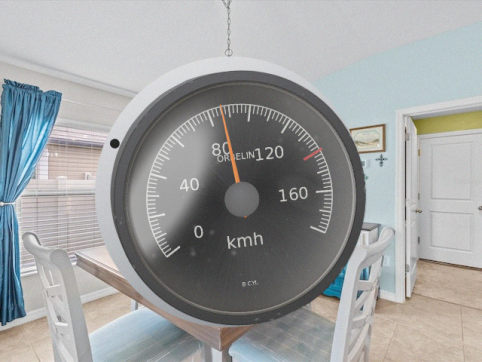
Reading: 86; km/h
